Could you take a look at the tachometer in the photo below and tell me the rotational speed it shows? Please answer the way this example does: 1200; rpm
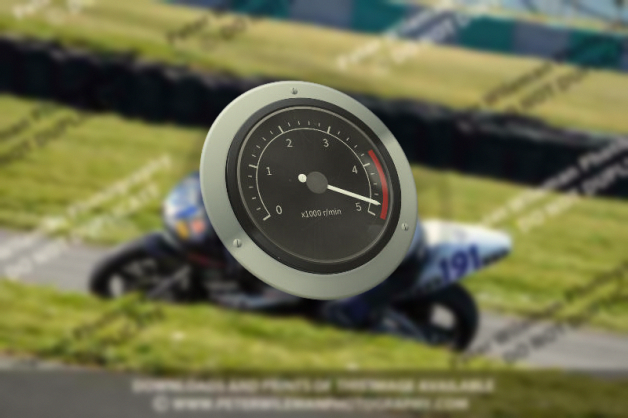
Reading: 4800; rpm
